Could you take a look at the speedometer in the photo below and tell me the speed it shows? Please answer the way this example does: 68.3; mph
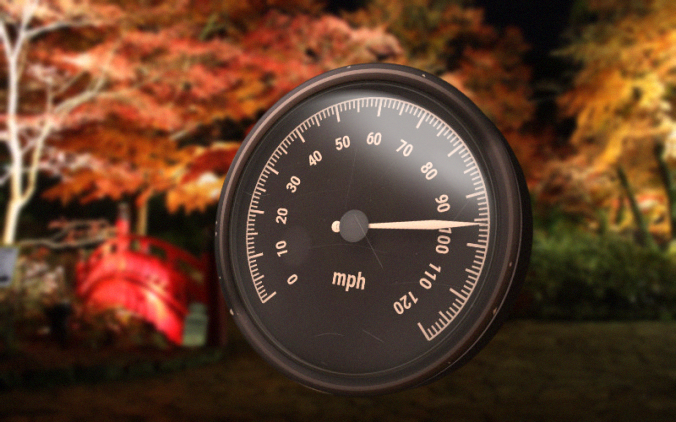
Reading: 96; mph
